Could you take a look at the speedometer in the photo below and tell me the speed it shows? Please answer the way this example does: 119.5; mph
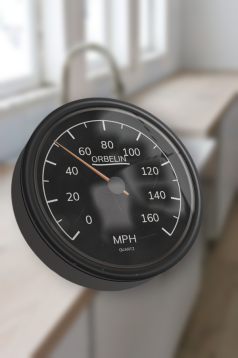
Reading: 50; mph
